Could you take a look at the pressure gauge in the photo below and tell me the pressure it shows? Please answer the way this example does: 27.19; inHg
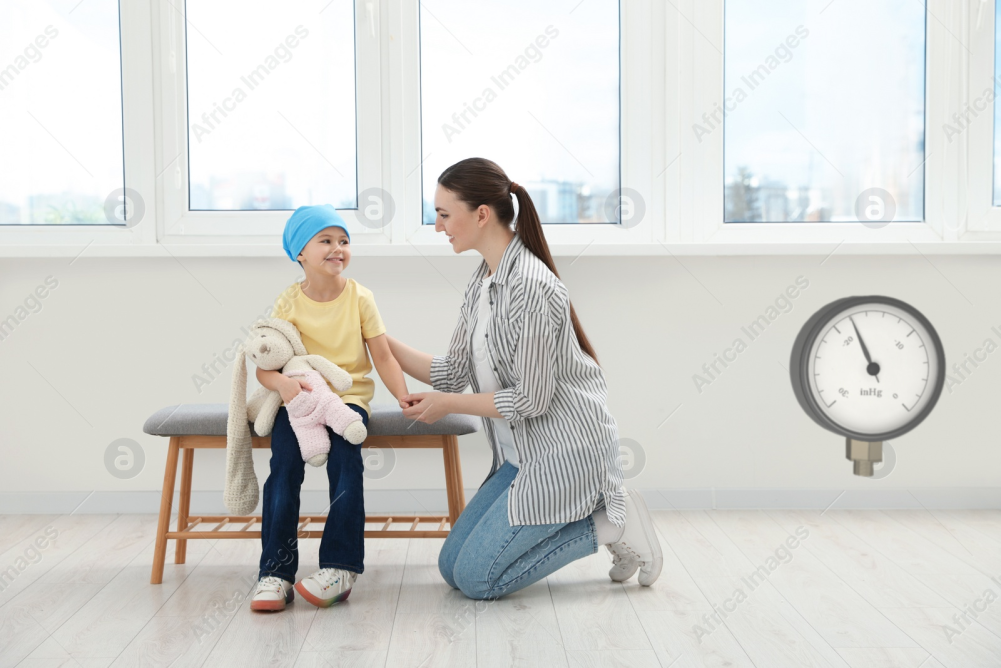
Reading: -18; inHg
